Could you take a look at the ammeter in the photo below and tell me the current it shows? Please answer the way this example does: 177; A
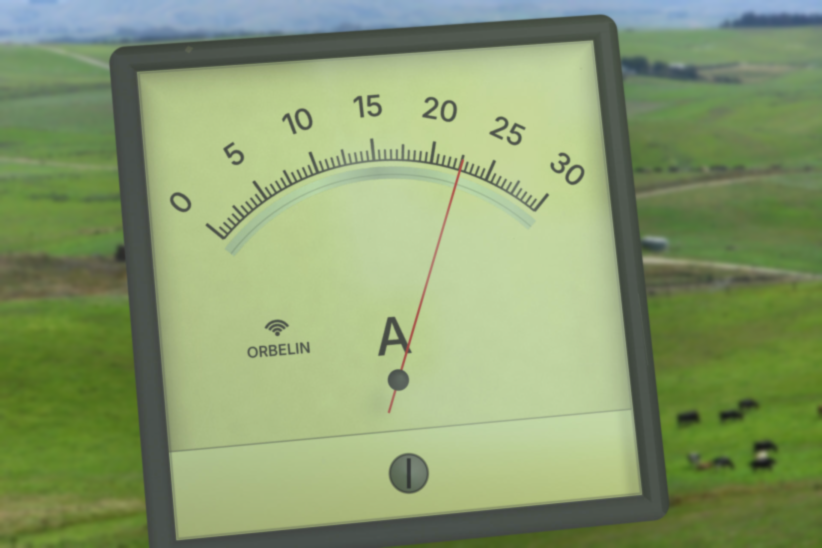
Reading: 22.5; A
